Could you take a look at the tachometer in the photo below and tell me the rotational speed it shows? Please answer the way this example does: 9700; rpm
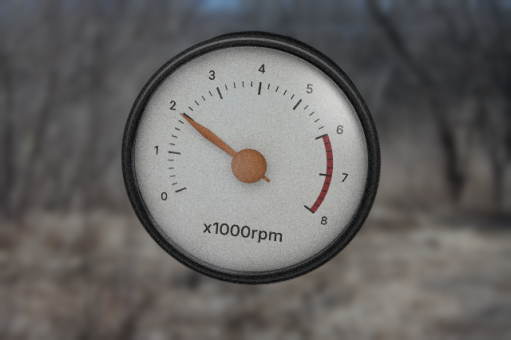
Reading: 2000; rpm
